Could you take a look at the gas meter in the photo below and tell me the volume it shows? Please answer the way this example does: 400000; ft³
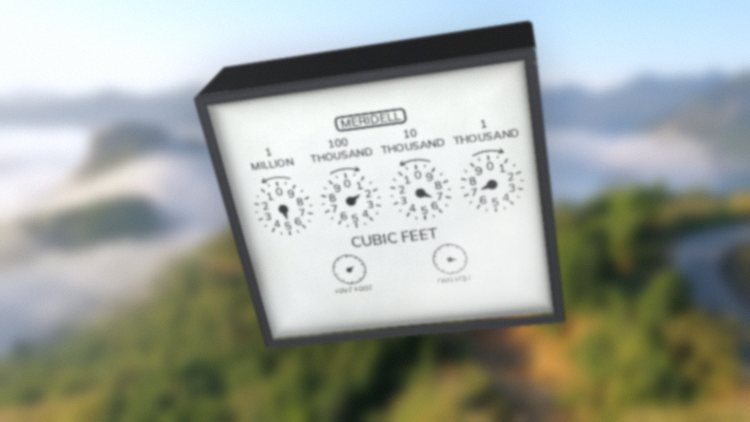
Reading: 516700; ft³
